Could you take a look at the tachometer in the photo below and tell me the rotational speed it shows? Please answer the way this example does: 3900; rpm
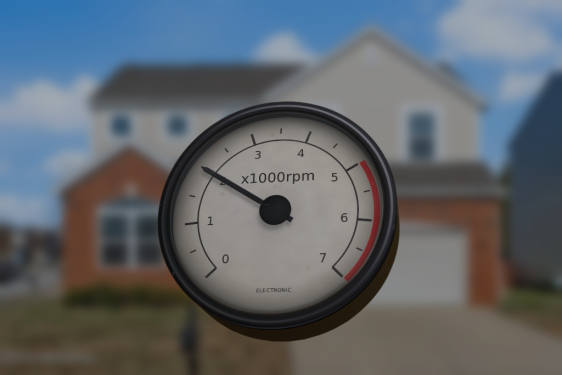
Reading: 2000; rpm
